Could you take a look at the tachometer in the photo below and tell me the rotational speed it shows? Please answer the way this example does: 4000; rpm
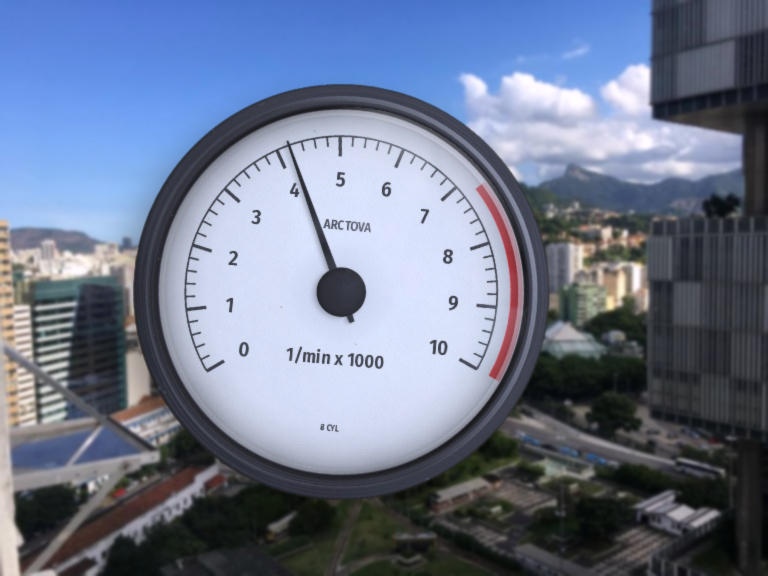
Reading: 4200; rpm
